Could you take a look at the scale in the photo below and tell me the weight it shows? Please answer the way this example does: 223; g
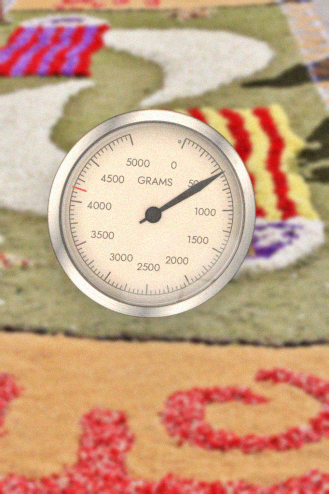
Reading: 550; g
